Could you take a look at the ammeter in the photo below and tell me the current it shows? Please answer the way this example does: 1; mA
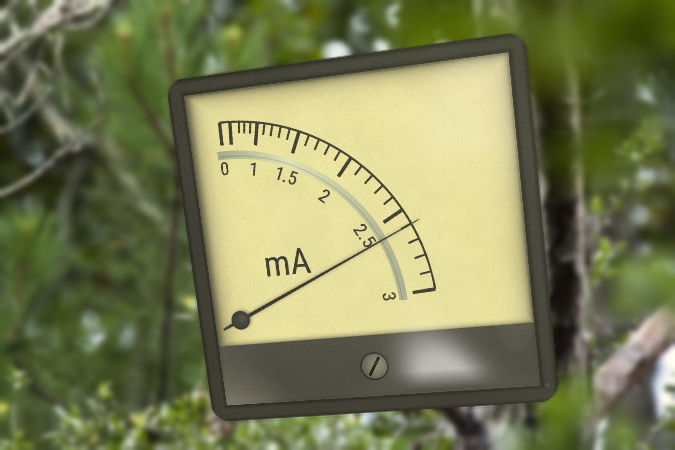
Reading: 2.6; mA
